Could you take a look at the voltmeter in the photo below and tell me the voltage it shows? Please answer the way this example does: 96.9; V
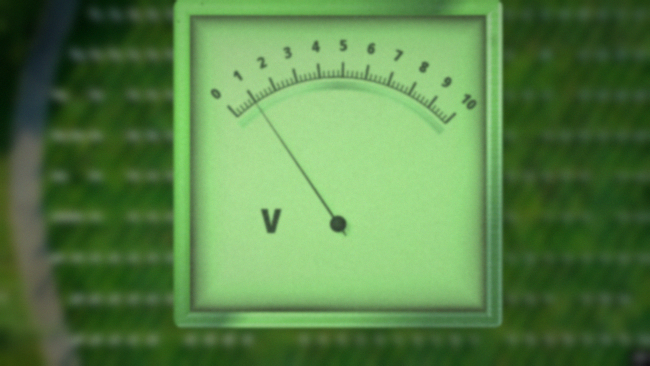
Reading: 1; V
